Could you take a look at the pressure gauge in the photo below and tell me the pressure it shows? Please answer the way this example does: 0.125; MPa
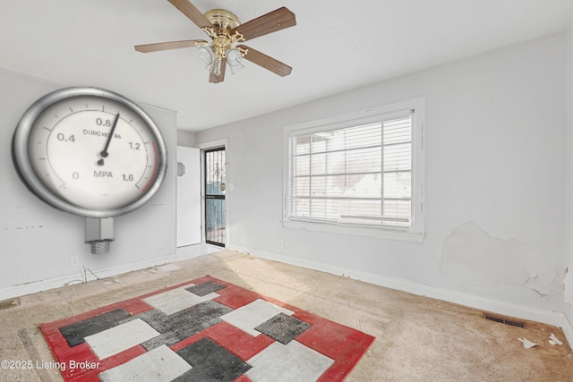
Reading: 0.9; MPa
